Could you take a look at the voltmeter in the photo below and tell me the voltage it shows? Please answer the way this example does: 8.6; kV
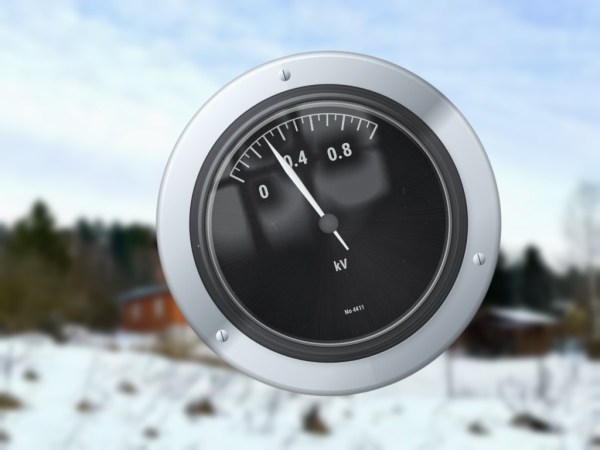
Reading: 0.3; kV
